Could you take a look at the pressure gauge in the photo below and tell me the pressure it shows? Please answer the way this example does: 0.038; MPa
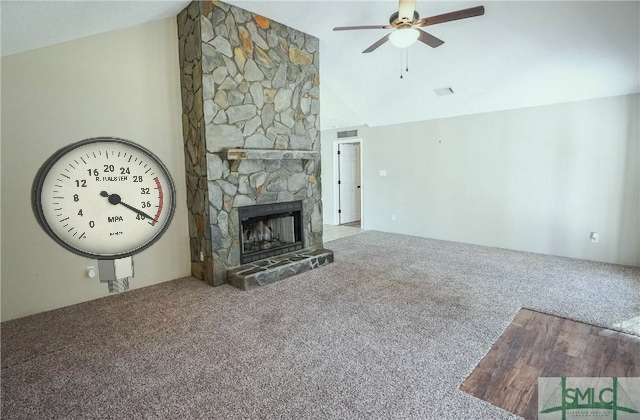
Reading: 39; MPa
